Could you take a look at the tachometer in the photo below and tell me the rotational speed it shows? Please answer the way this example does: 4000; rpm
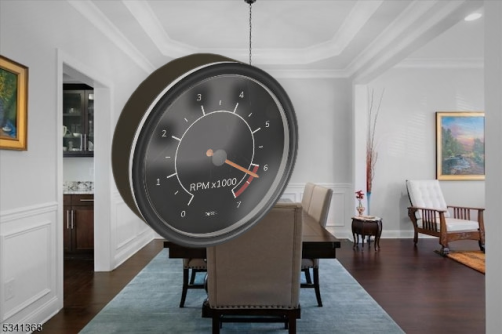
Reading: 6250; rpm
